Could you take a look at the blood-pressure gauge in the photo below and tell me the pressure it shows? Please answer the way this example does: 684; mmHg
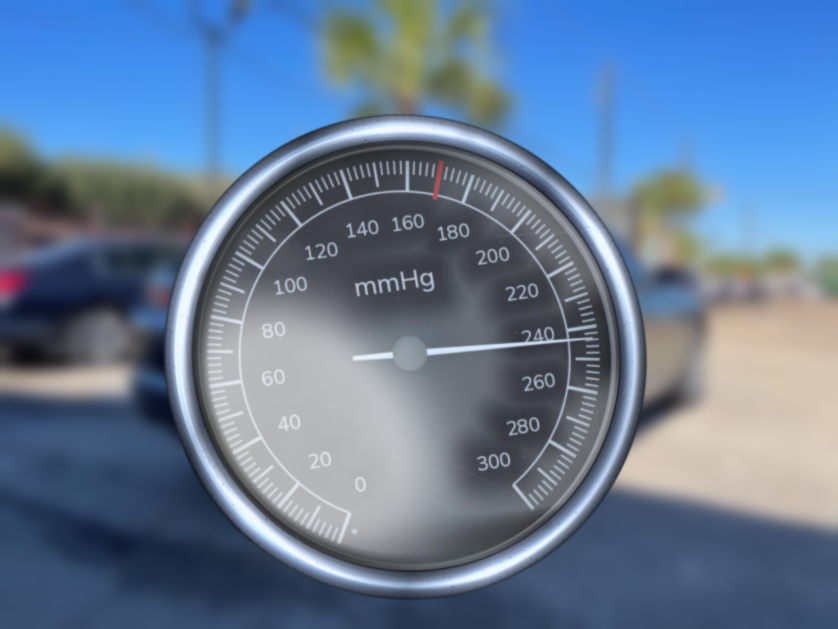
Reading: 244; mmHg
